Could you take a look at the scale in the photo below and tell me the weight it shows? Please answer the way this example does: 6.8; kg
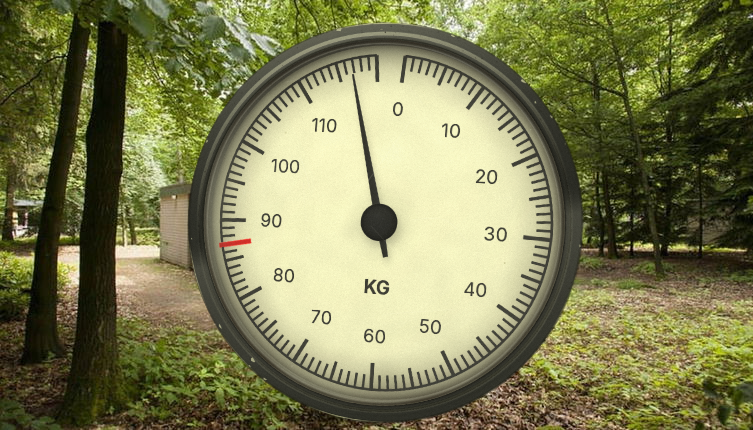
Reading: 117; kg
